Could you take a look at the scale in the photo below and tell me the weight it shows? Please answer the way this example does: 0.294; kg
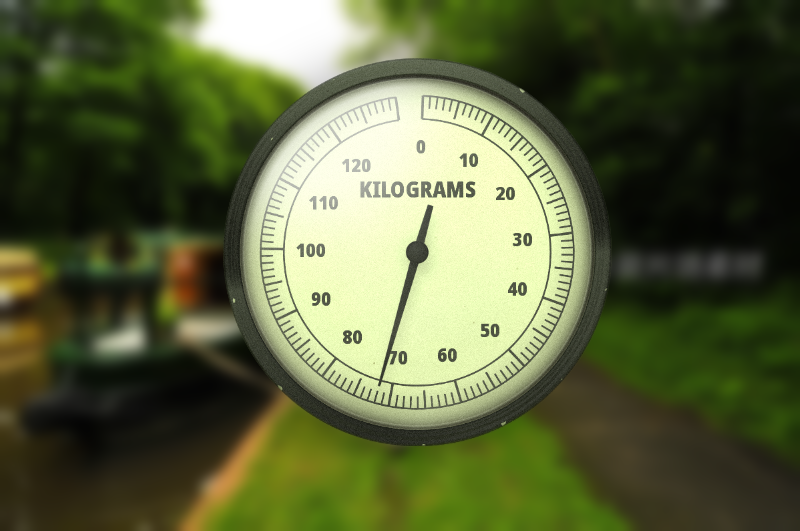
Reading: 72; kg
